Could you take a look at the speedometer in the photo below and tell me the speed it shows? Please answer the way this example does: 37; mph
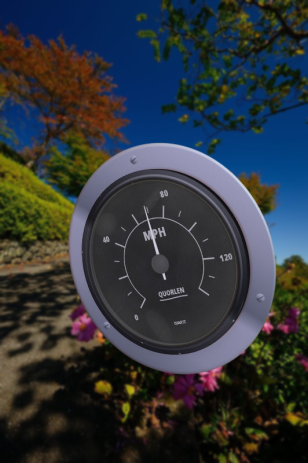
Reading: 70; mph
